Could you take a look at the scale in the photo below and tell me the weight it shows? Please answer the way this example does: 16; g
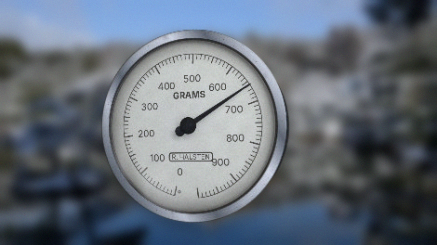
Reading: 660; g
